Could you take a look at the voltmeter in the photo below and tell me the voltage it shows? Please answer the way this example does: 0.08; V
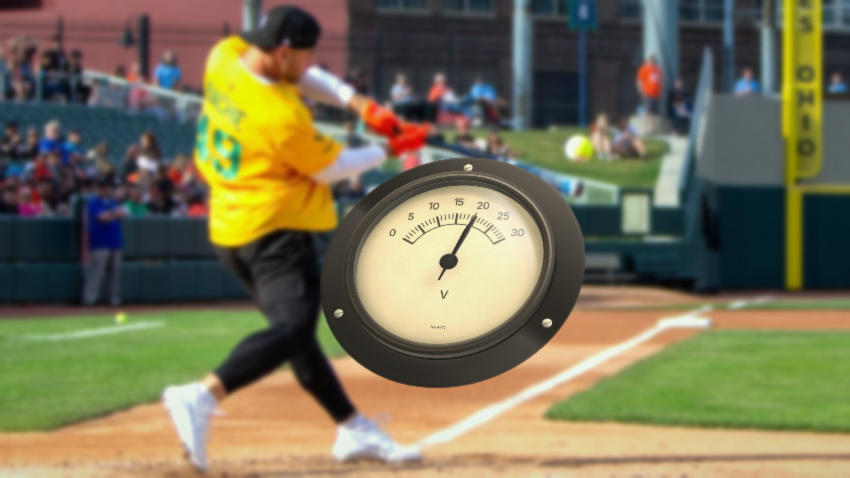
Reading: 20; V
